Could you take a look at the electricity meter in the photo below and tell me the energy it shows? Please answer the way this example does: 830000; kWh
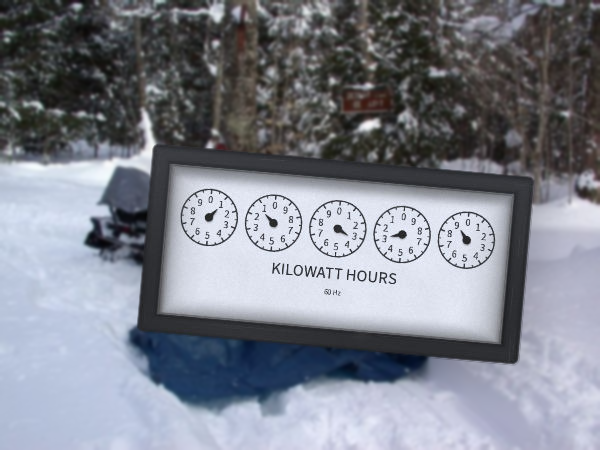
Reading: 11329; kWh
